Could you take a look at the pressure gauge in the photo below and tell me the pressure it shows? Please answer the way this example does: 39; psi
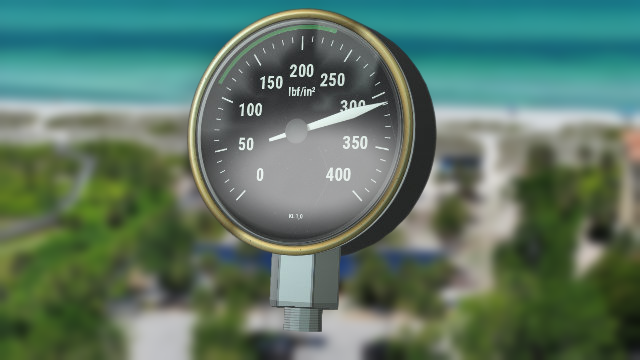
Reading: 310; psi
